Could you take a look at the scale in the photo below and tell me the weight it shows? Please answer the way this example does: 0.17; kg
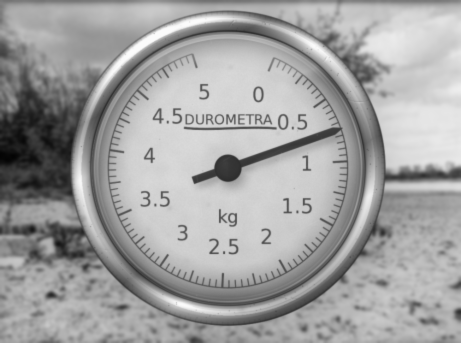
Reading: 0.75; kg
